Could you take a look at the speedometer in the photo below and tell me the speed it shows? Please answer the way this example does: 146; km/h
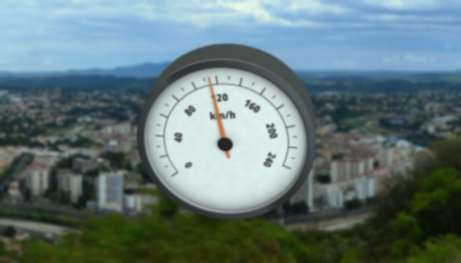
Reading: 115; km/h
